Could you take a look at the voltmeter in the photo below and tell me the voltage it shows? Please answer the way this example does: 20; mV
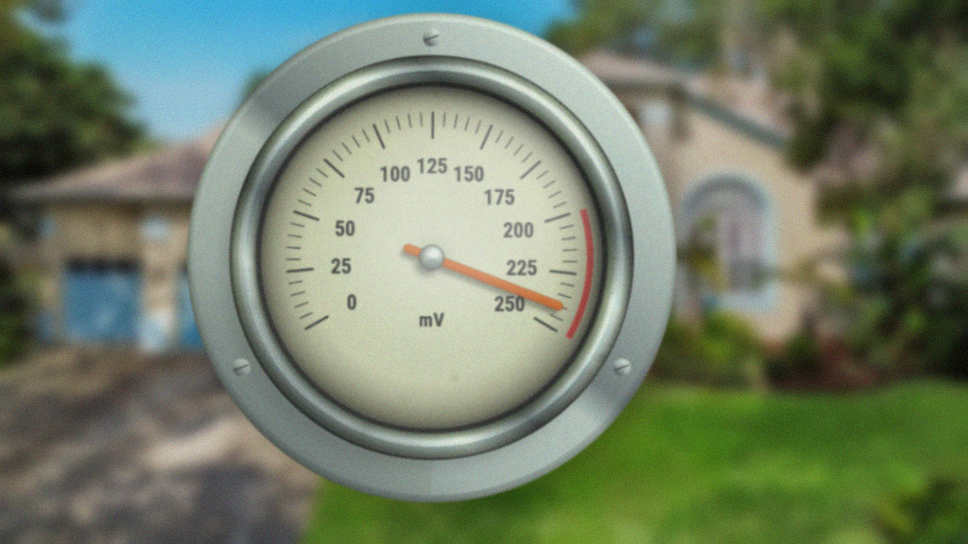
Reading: 240; mV
